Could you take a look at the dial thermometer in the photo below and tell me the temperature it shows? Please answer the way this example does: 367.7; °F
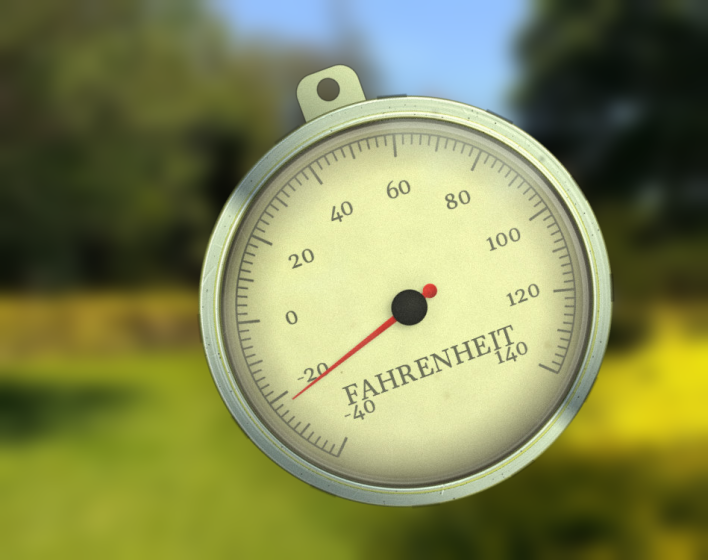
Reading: -22; °F
